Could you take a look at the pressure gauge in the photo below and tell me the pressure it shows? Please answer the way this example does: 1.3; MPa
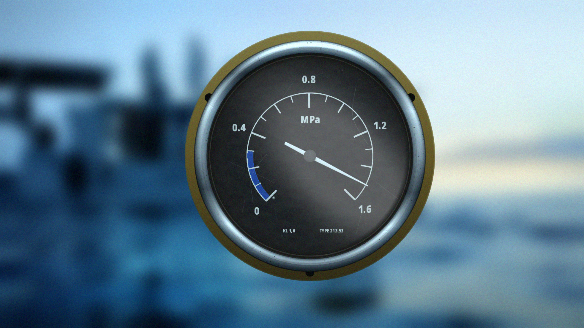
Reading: 1.5; MPa
